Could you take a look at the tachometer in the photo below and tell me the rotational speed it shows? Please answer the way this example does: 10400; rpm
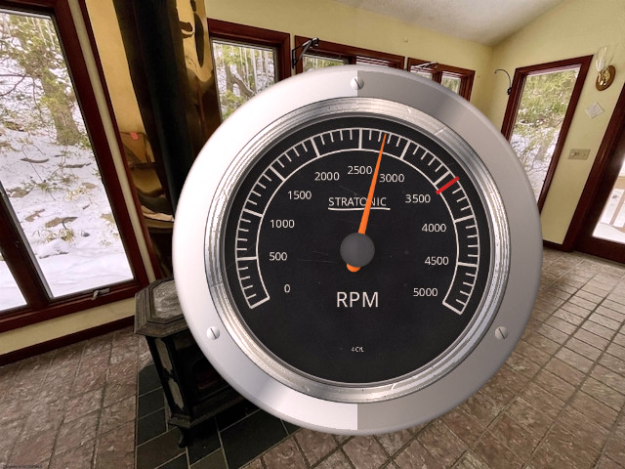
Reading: 2750; rpm
